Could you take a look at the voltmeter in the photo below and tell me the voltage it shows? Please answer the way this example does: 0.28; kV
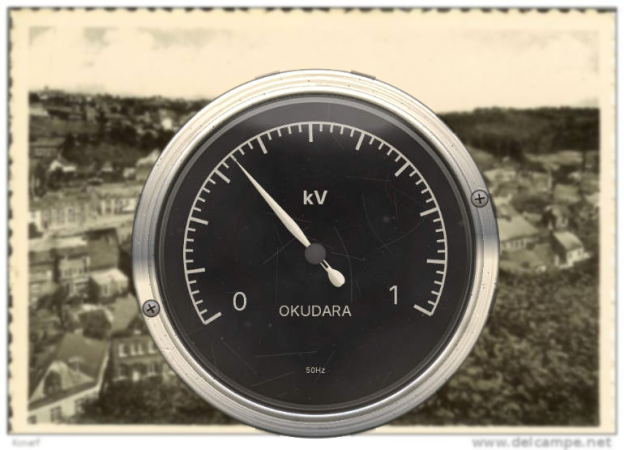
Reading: 0.34; kV
